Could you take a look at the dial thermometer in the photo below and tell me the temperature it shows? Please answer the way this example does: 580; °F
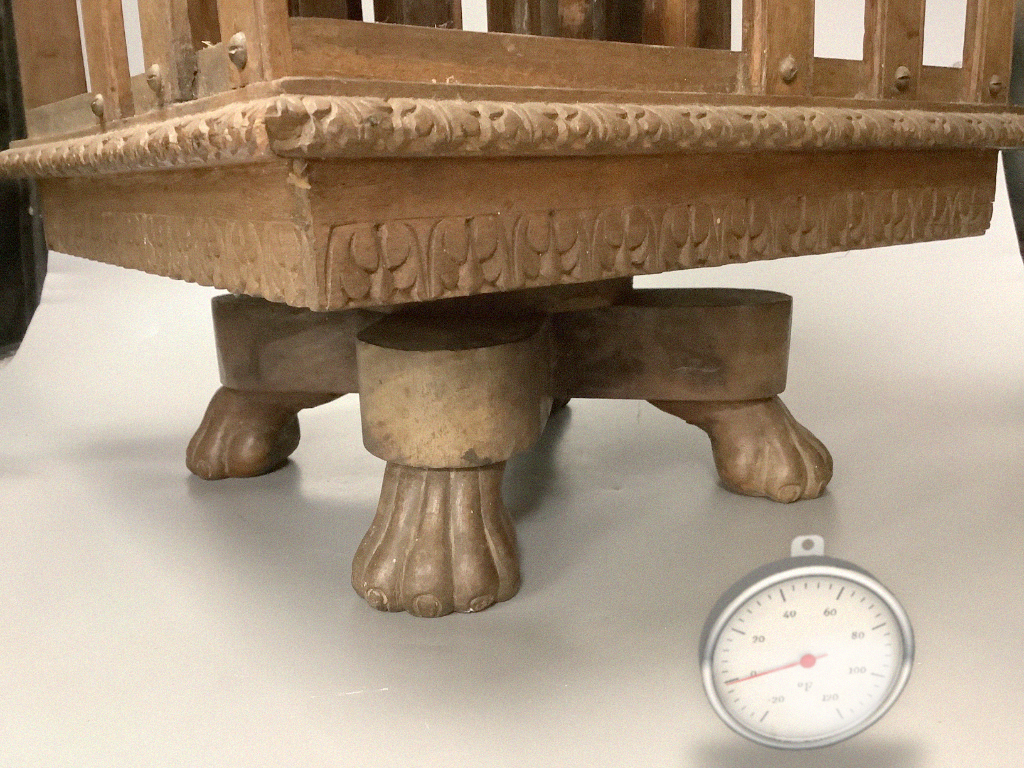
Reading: 0; °F
